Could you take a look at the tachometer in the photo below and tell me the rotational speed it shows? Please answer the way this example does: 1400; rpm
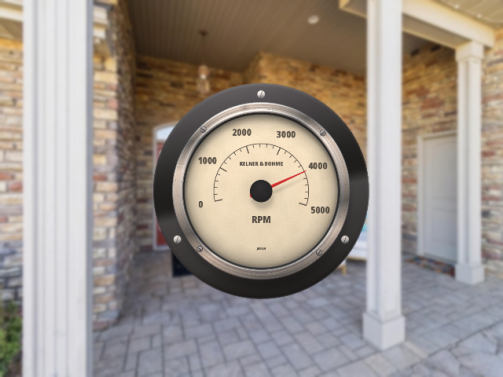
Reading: 4000; rpm
